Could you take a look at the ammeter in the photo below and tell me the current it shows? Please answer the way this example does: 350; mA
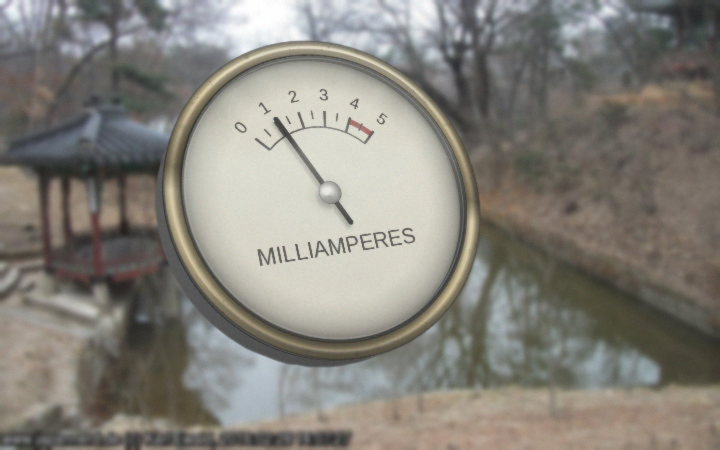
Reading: 1; mA
